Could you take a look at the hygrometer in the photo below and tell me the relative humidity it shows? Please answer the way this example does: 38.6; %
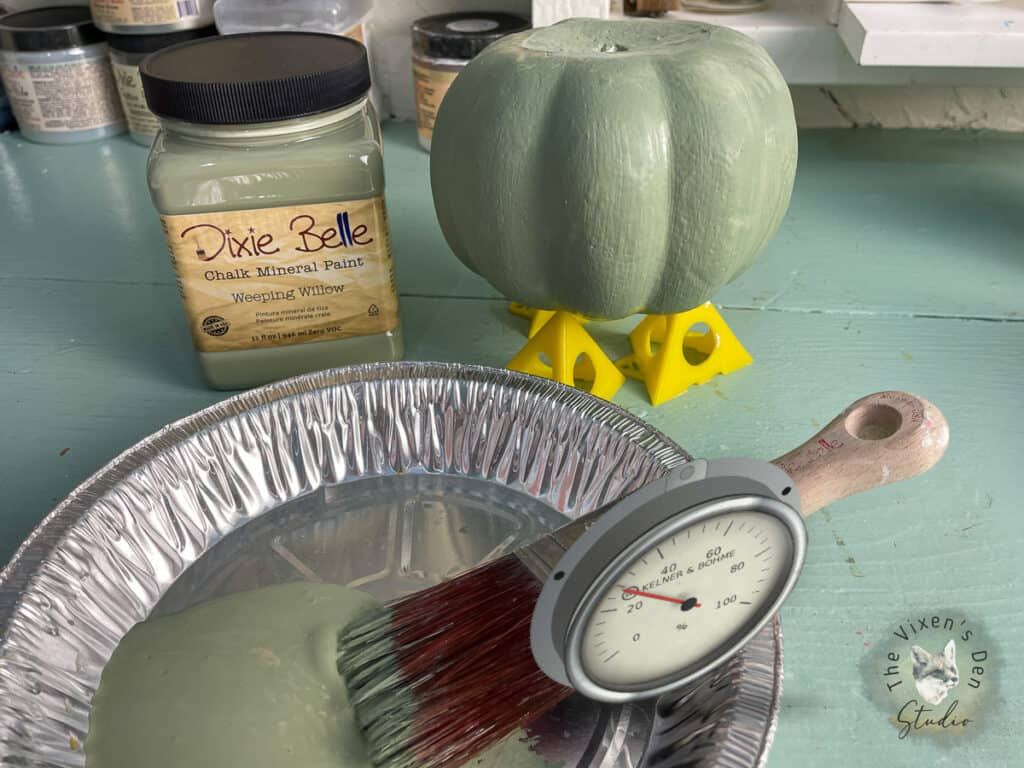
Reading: 28; %
